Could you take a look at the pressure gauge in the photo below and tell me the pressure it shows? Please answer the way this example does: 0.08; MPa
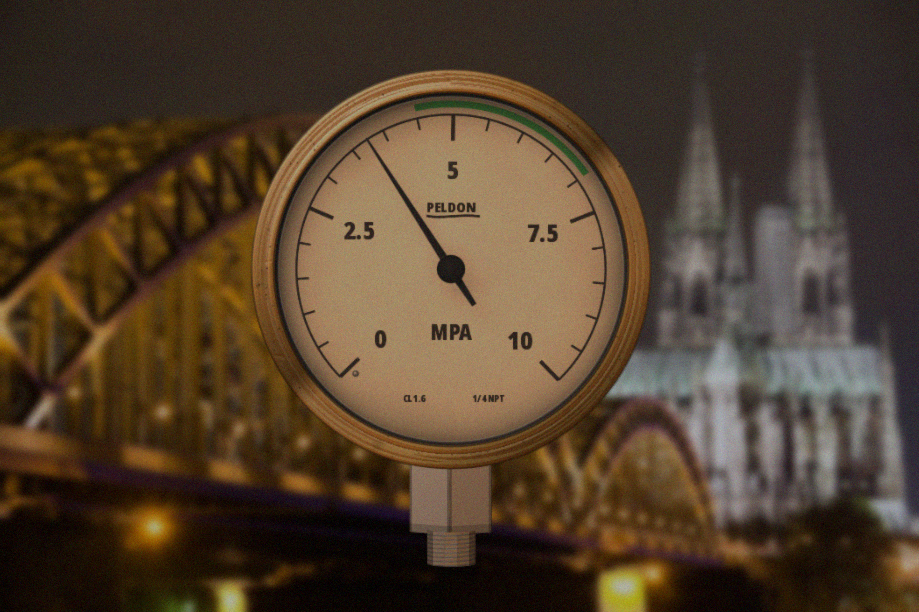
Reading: 3.75; MPa
